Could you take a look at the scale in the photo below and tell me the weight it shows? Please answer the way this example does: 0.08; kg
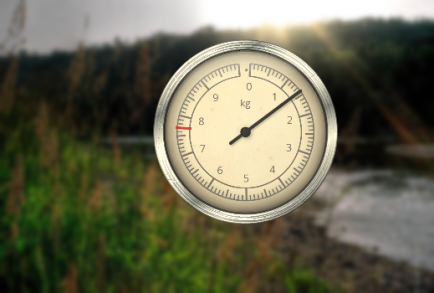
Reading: 1.4; kg
